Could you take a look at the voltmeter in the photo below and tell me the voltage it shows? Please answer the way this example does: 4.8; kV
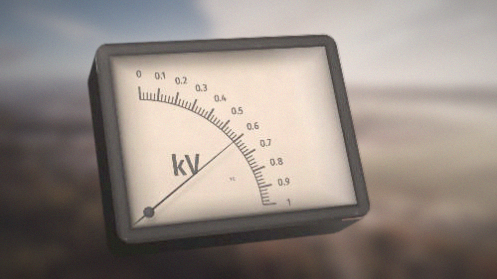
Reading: 0.6; kV
